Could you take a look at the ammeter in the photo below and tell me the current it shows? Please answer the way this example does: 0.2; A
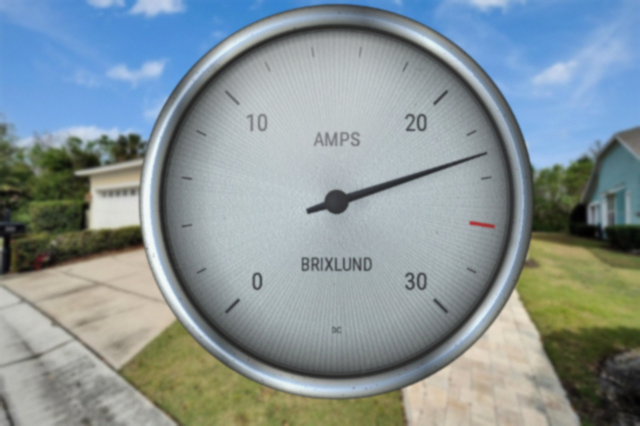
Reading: 23; A
